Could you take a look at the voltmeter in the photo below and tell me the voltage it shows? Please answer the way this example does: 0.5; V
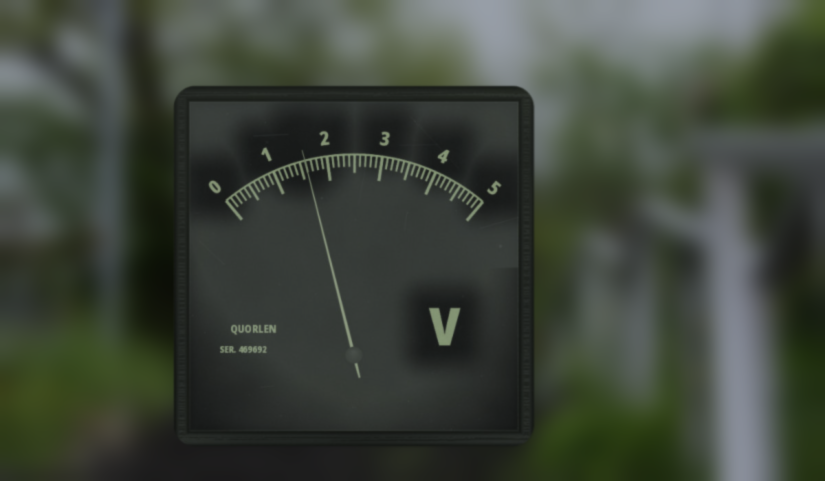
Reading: 1.6; V
